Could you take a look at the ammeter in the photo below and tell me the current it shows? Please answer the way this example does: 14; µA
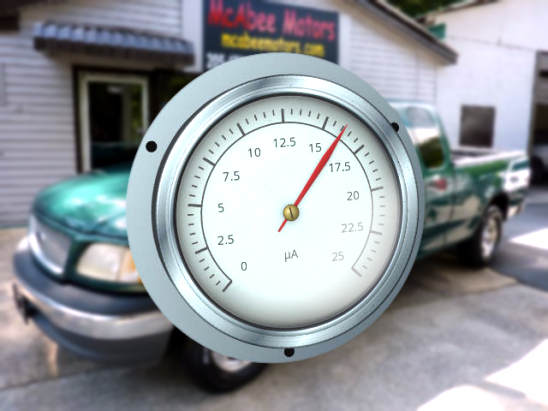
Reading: 16; µA
